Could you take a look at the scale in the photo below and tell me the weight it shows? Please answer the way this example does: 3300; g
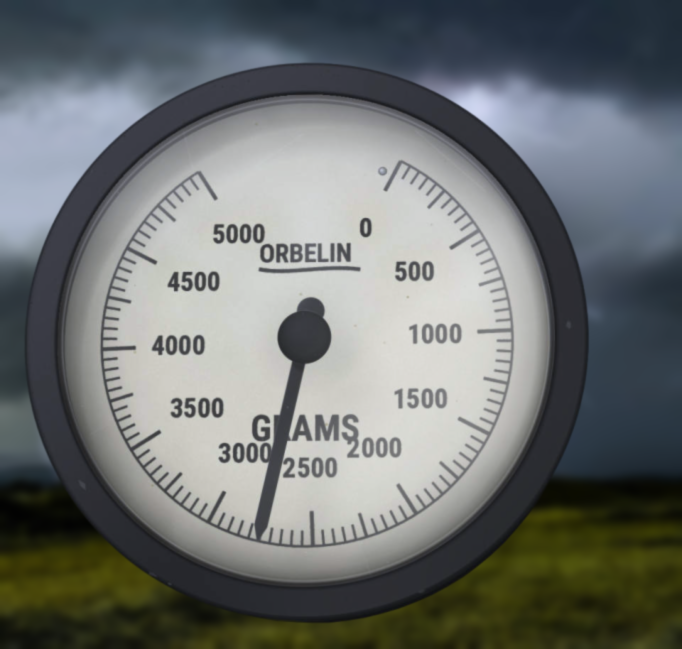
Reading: 2750; g
